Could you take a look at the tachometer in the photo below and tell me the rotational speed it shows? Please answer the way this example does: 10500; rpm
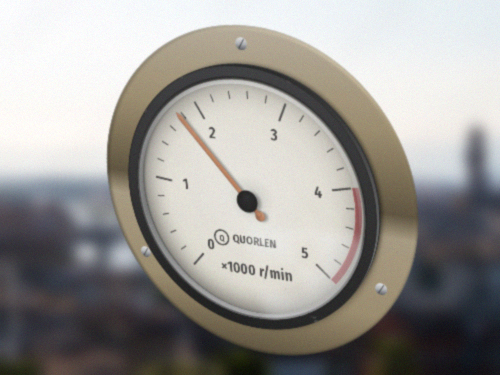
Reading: 1800; rpm
